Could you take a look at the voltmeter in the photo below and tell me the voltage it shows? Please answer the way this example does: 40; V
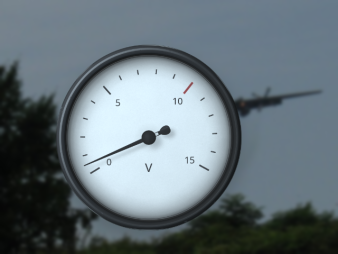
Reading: 0.5; V
